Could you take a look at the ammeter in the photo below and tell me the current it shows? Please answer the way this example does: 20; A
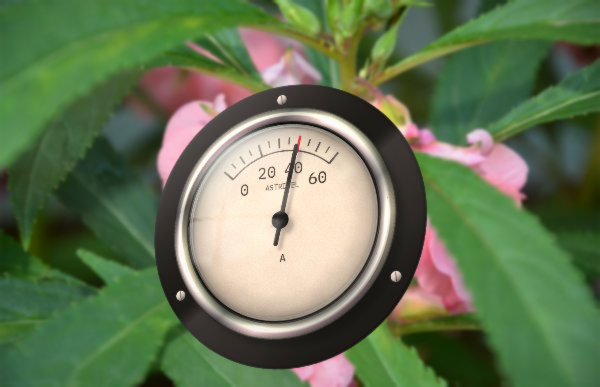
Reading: 40; A
